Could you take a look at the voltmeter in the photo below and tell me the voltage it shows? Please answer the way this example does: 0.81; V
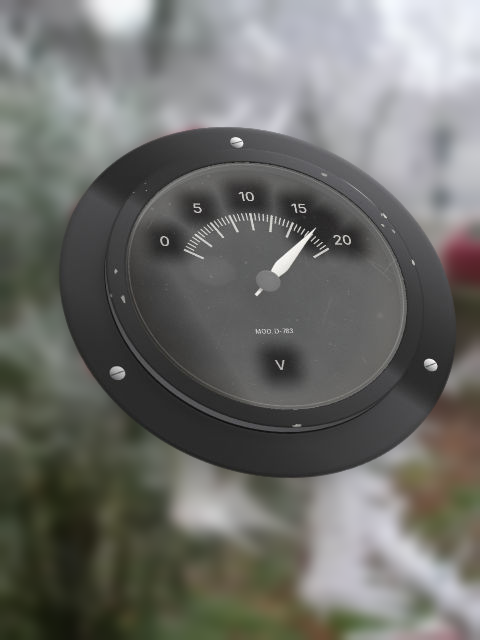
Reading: 17.5; V
